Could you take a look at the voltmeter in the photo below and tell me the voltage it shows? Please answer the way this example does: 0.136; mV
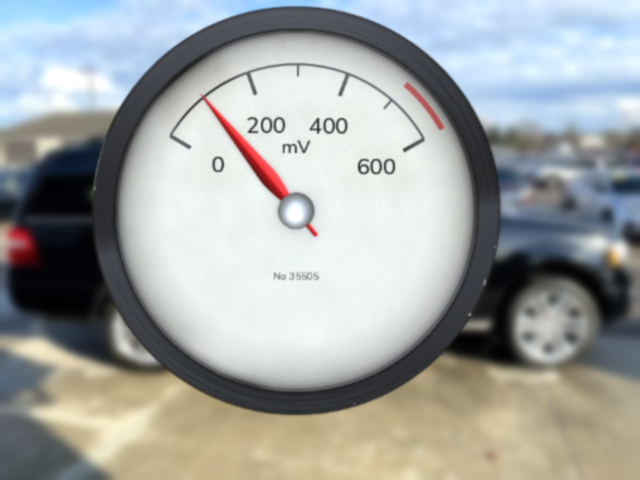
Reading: 100; mV
